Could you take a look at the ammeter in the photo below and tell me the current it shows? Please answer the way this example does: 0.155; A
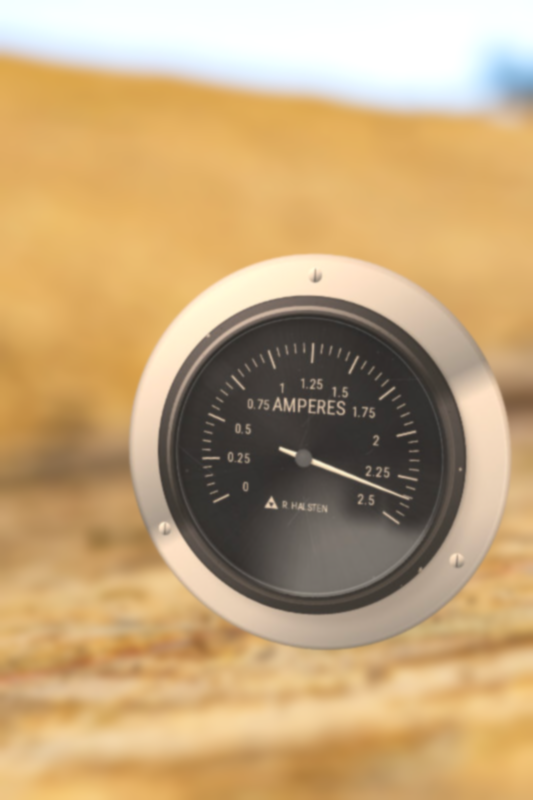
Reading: 2.35; A
